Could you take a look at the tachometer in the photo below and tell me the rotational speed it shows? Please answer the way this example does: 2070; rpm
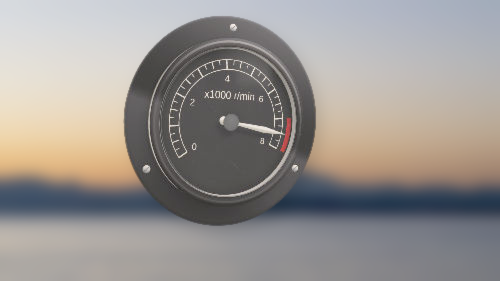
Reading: 7500; rpm
